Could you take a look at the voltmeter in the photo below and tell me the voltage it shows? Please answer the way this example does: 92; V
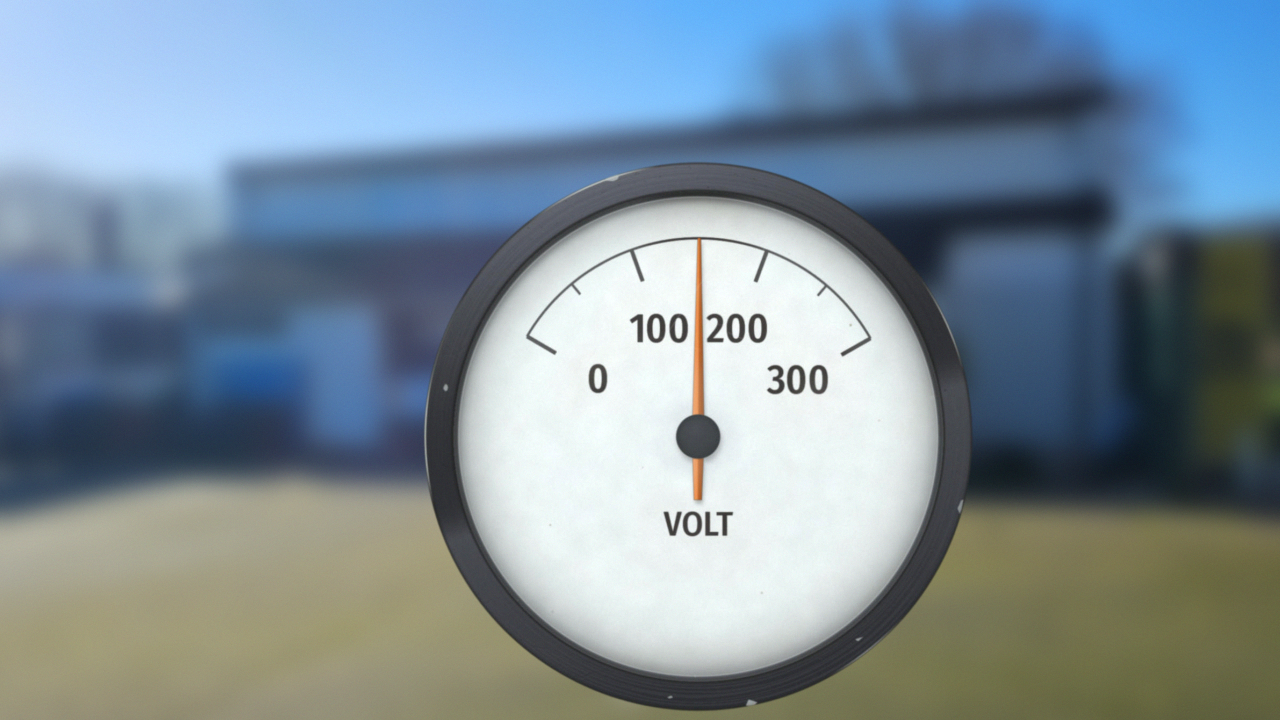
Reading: 150; V
